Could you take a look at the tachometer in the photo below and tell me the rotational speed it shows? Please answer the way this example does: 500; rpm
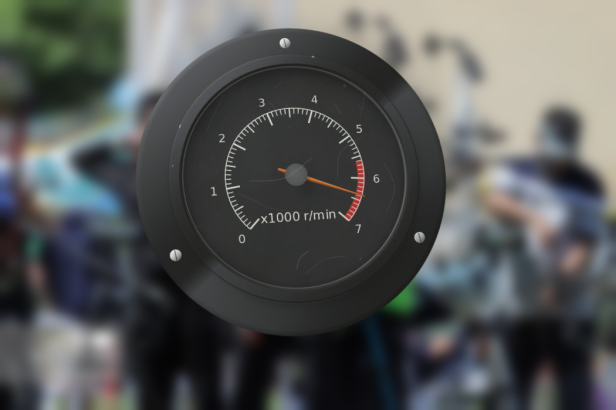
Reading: 6400; rpm
